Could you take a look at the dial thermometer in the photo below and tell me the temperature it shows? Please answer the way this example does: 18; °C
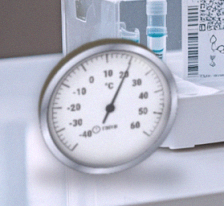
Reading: 20; °C
